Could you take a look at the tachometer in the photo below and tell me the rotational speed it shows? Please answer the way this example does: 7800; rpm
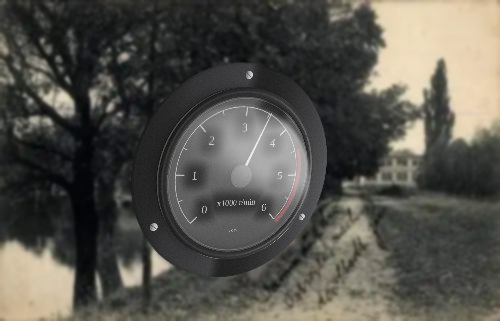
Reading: 3500; rpm
